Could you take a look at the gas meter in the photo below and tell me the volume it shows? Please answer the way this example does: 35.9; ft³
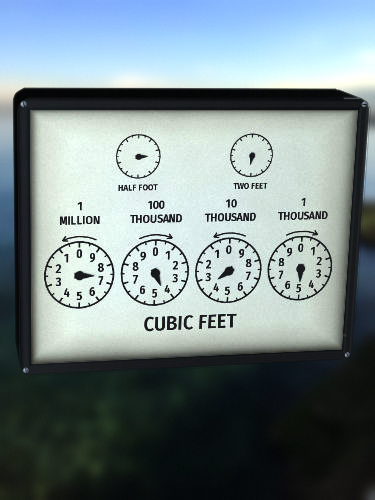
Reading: 743500; ft³
